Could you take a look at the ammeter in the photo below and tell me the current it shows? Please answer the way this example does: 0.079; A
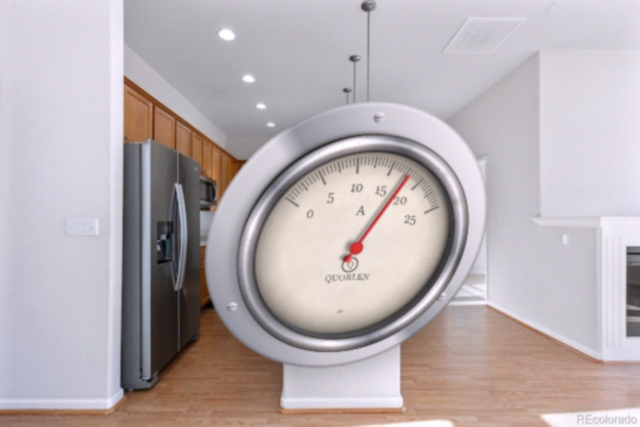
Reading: 17.5; A
